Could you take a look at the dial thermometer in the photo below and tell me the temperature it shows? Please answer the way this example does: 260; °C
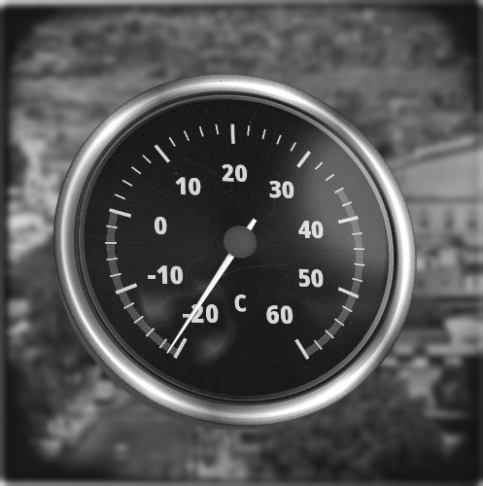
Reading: -19; °C
